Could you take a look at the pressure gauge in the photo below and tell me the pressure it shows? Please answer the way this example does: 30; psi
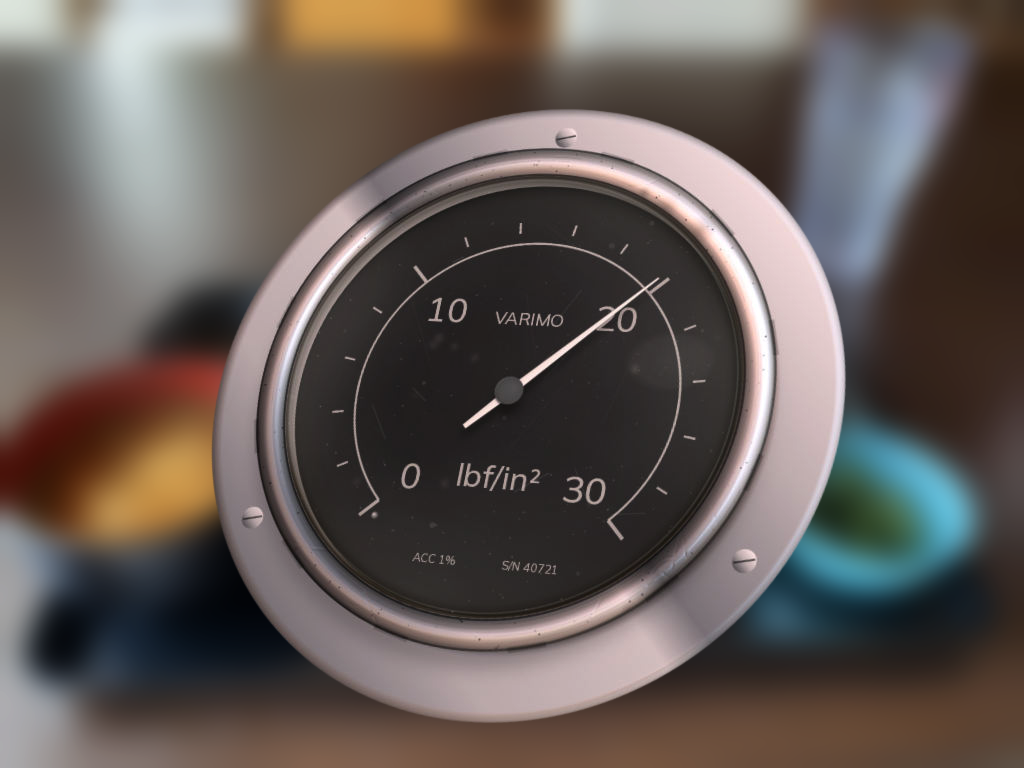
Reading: 20; psi
